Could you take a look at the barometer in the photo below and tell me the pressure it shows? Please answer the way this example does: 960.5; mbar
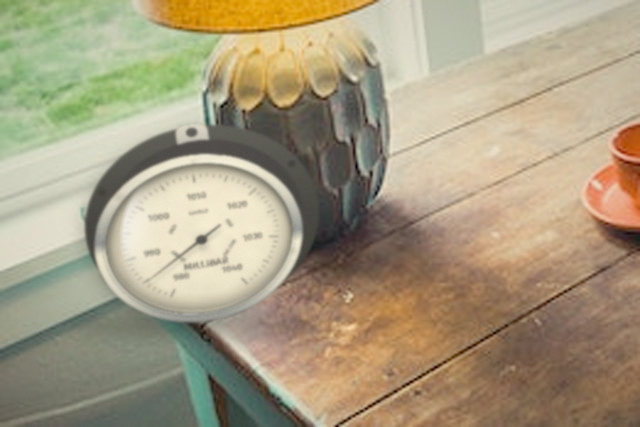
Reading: 985; mbar
